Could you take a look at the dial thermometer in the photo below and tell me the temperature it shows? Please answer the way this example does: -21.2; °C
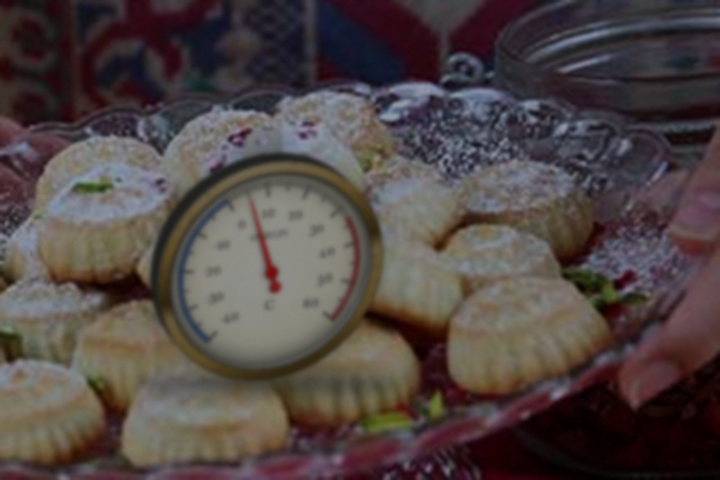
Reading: 5; °C
